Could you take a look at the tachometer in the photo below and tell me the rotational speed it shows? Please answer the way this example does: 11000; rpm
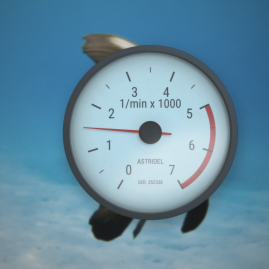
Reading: 1500; rpm
